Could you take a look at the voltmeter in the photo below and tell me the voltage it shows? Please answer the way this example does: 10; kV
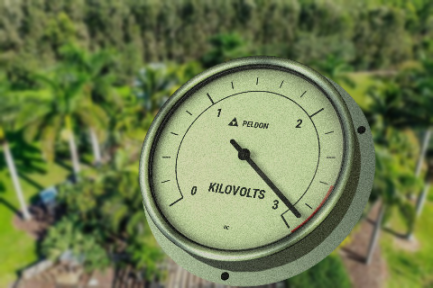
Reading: 2.9; kV
